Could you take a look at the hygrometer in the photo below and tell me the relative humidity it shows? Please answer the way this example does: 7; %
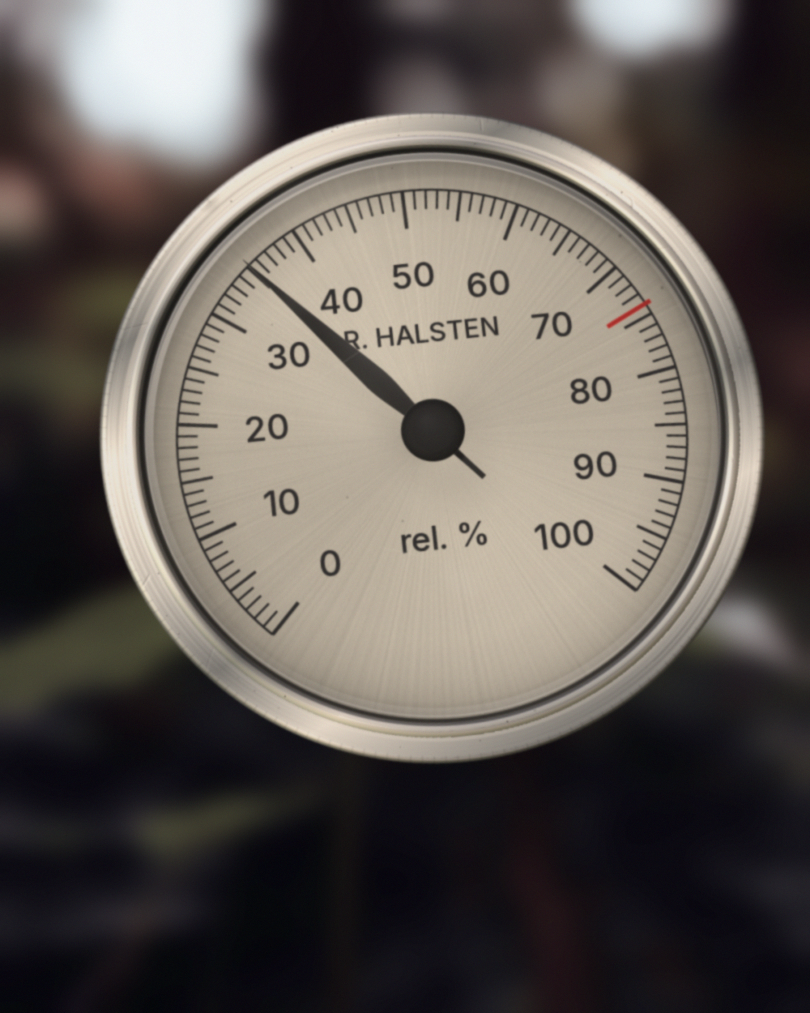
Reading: 35; %
